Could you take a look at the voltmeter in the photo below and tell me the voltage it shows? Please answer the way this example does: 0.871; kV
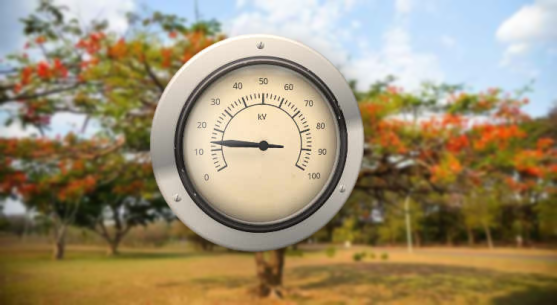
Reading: 14; kV
